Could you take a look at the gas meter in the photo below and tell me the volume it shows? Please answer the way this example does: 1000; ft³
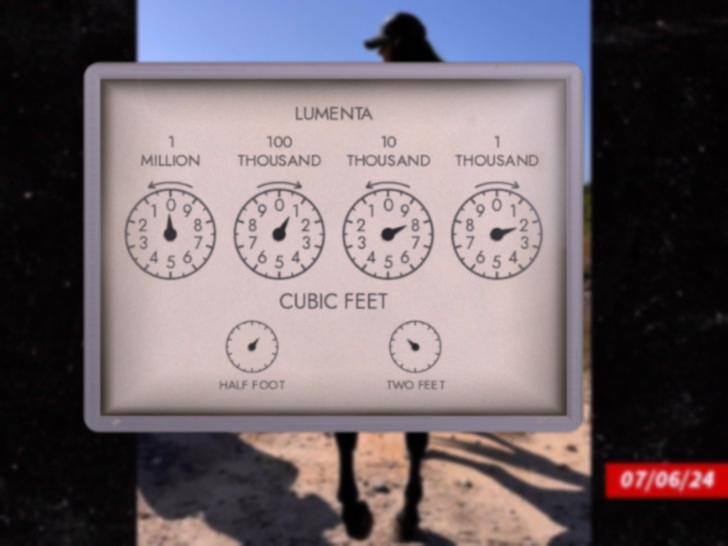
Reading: 8200; ft³
